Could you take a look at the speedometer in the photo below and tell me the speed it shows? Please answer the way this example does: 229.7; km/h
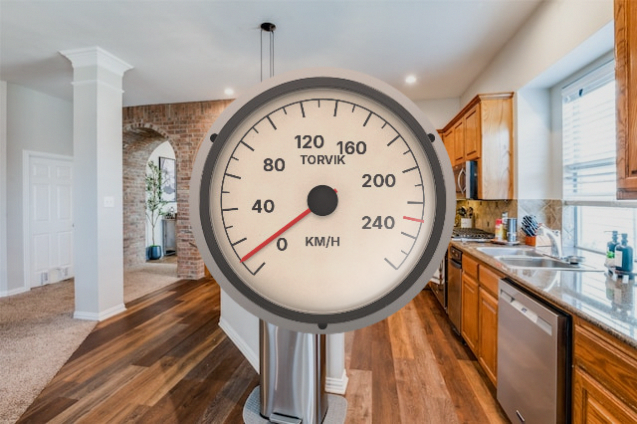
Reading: 10; km/h
